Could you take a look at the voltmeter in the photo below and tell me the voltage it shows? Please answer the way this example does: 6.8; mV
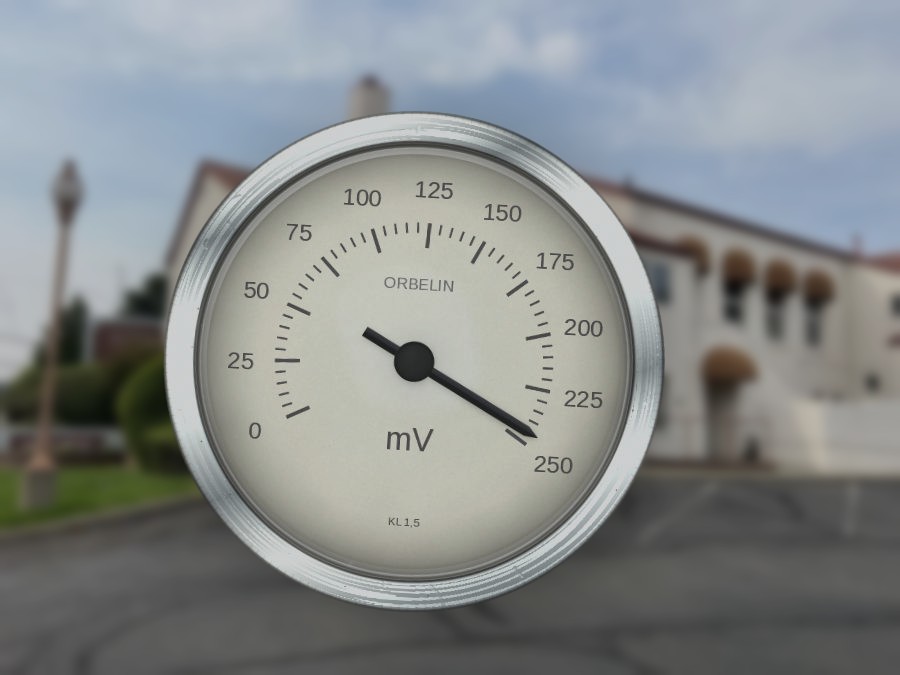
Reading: 245; mV
